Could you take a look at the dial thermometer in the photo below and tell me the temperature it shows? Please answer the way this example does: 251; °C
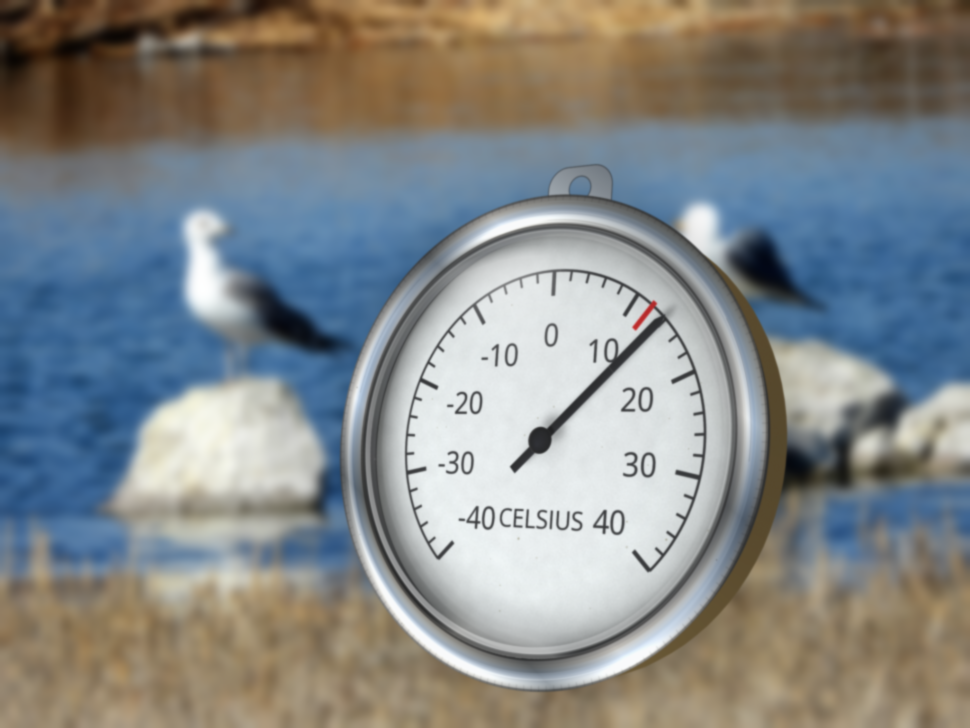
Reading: 14; °C
